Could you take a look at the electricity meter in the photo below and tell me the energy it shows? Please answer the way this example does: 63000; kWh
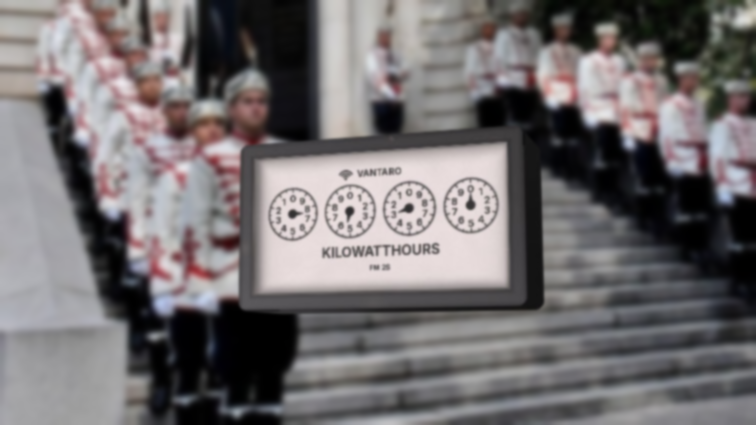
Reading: 7530; kWh
